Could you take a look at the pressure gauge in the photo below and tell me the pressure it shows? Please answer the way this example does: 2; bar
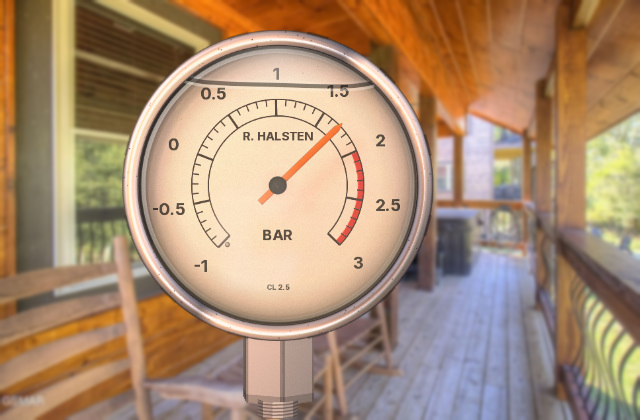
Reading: 1.7; bar
